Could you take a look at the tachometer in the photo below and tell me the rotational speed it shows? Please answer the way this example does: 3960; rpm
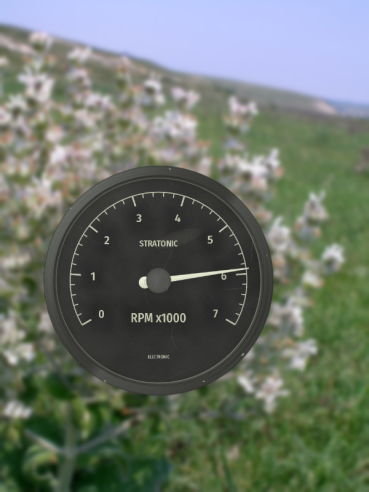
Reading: 5900; rpm
